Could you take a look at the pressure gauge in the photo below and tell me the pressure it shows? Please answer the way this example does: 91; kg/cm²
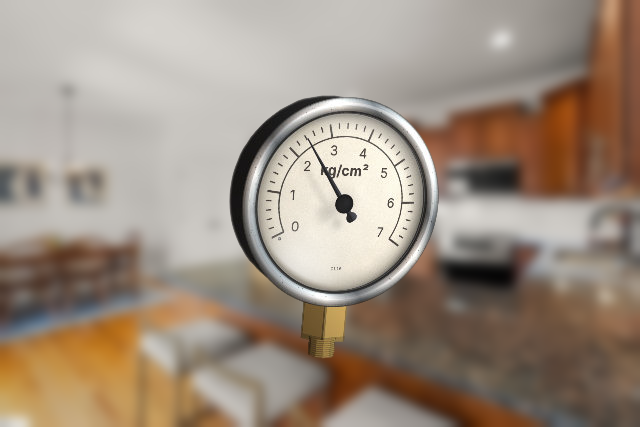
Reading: 2.4; kg/cm²
